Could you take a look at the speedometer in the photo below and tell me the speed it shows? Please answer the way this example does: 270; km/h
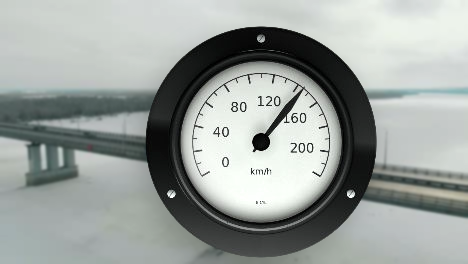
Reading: 145; km/h
